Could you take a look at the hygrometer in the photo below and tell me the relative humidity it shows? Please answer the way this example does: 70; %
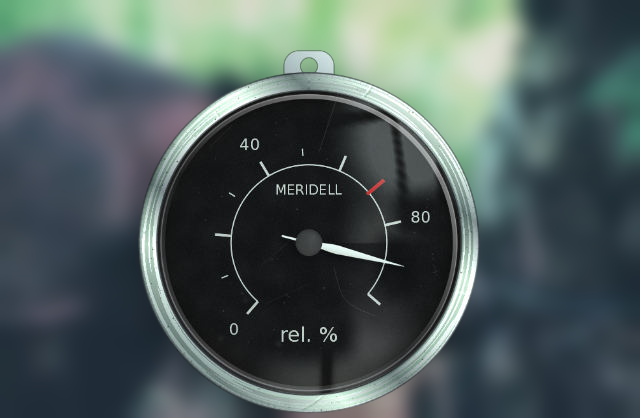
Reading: 90; %
